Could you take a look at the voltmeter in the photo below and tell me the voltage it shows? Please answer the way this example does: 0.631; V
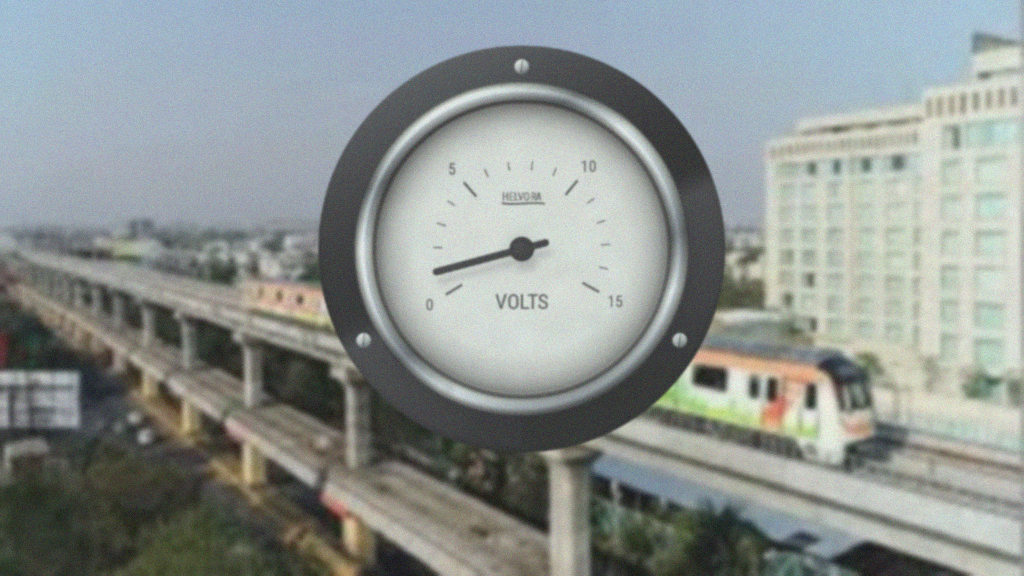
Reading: 1; V
